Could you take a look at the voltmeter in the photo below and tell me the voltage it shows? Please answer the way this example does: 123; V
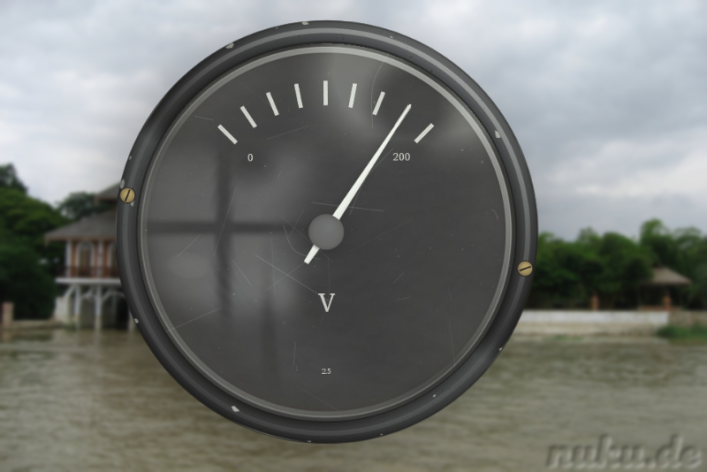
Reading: 175; V
